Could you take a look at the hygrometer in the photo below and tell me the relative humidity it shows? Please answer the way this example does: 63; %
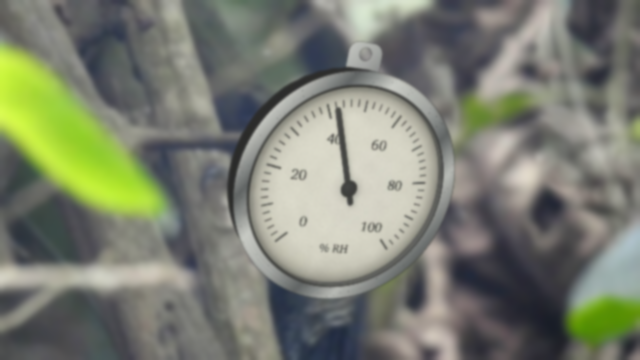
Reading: 42; %
